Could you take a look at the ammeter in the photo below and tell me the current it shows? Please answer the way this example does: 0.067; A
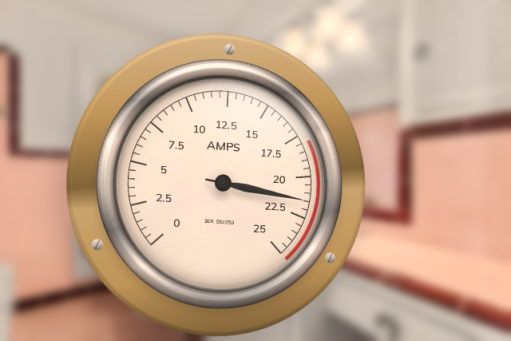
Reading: 21.5; A
